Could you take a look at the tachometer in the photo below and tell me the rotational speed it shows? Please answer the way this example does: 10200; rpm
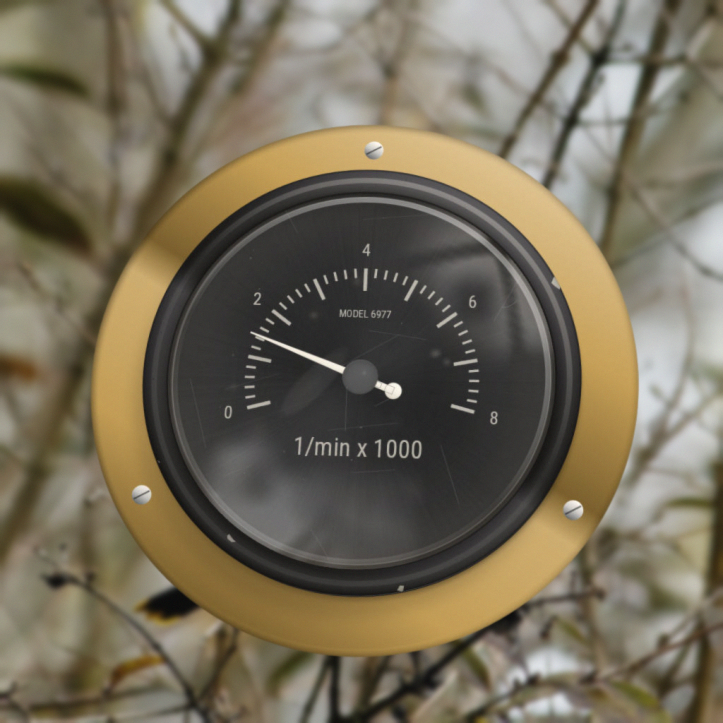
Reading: 1400; rpm
